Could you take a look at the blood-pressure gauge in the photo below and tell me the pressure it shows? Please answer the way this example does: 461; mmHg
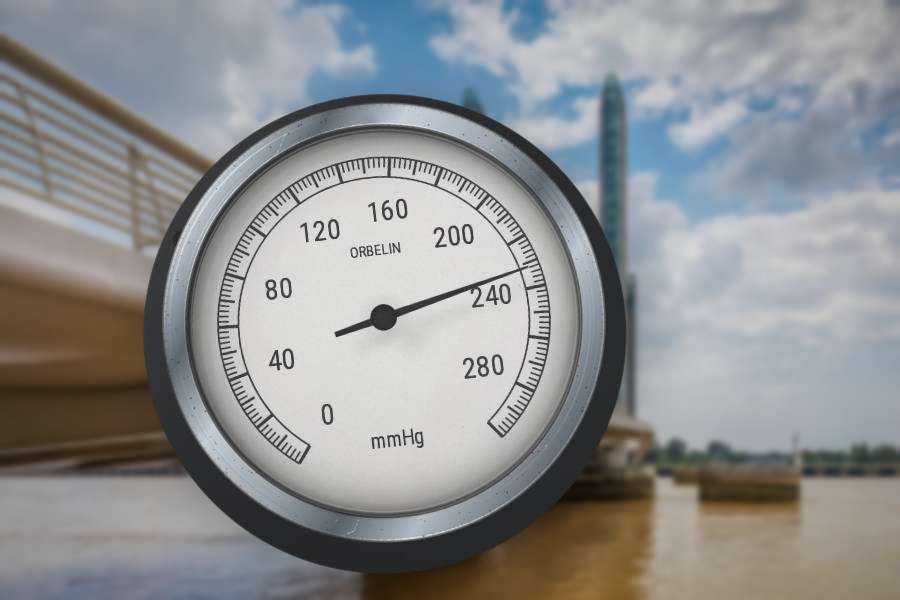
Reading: 232; mmHg
